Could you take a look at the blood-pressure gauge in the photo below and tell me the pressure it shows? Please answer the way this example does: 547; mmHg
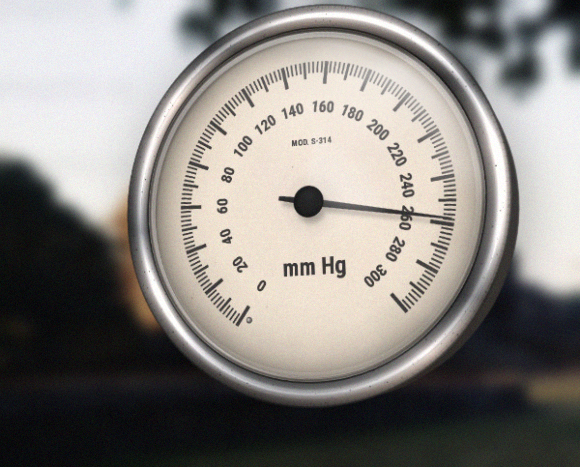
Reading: 258; mmHg
